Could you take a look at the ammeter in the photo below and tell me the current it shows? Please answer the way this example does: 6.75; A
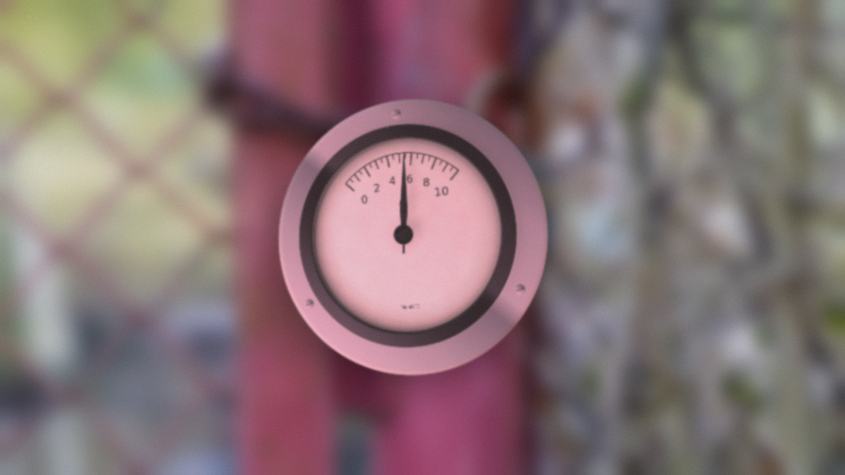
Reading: 5.5; A
